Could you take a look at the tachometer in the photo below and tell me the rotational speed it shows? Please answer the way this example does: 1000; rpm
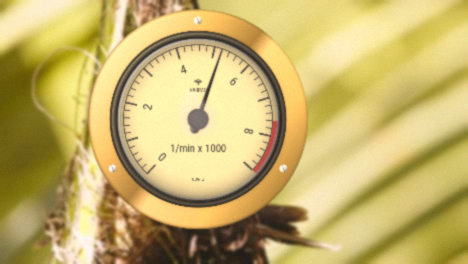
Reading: 5200; rpm
